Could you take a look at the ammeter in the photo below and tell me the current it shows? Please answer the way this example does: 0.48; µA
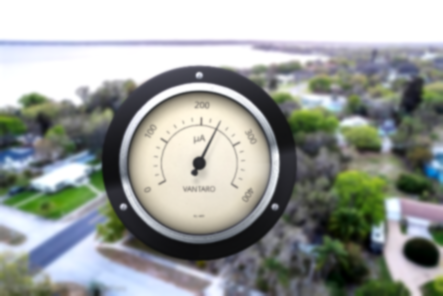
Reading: 240; µA
